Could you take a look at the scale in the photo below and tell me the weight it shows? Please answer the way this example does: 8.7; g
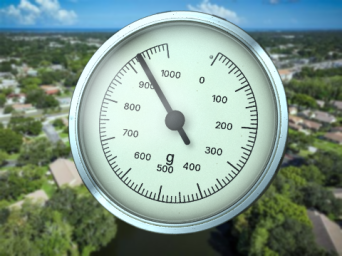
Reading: 930; g
